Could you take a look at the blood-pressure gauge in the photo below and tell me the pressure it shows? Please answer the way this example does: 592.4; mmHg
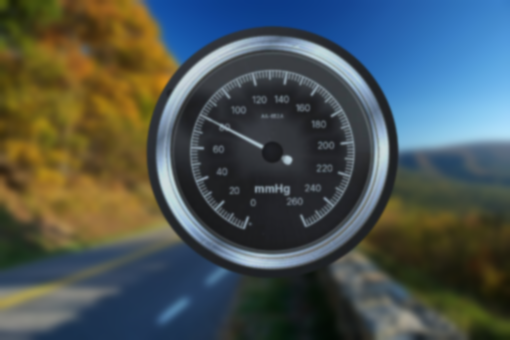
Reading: 80; mmHg
